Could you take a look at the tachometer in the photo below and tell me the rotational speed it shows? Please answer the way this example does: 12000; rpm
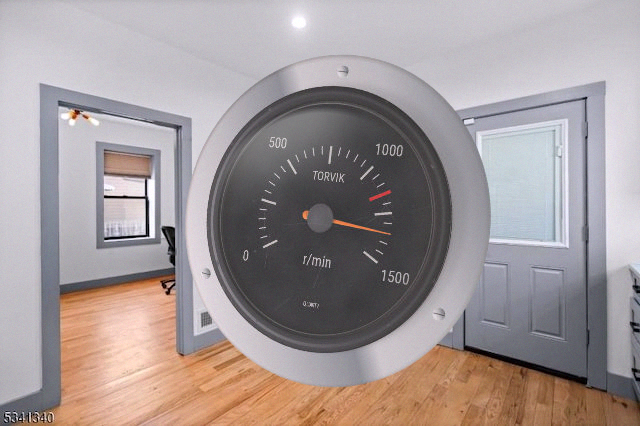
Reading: 1350; rpm
